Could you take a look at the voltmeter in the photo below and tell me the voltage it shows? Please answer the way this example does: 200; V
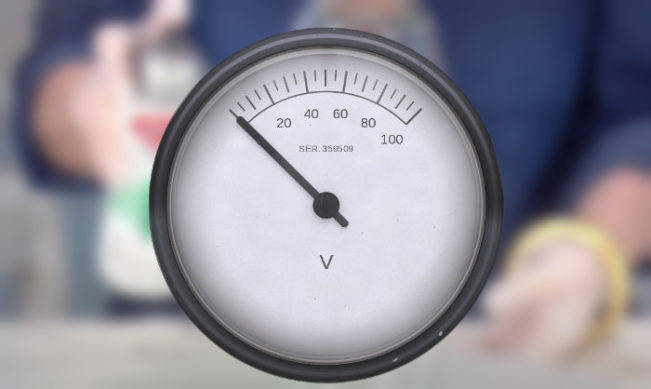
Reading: 0; V
